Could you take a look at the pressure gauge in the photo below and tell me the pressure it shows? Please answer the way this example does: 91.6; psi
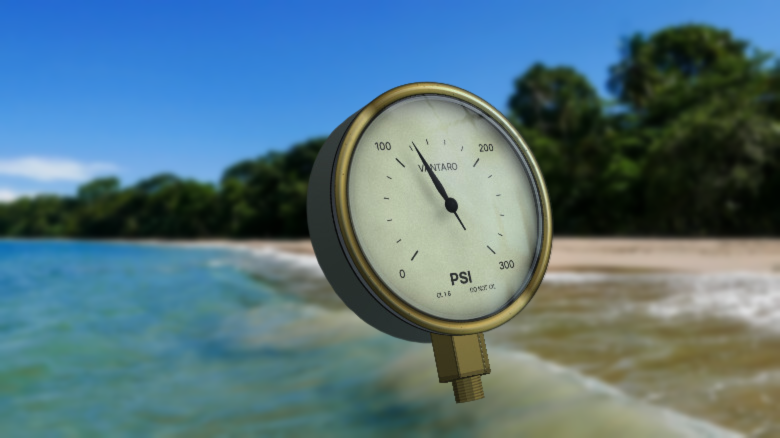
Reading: 120; psi
